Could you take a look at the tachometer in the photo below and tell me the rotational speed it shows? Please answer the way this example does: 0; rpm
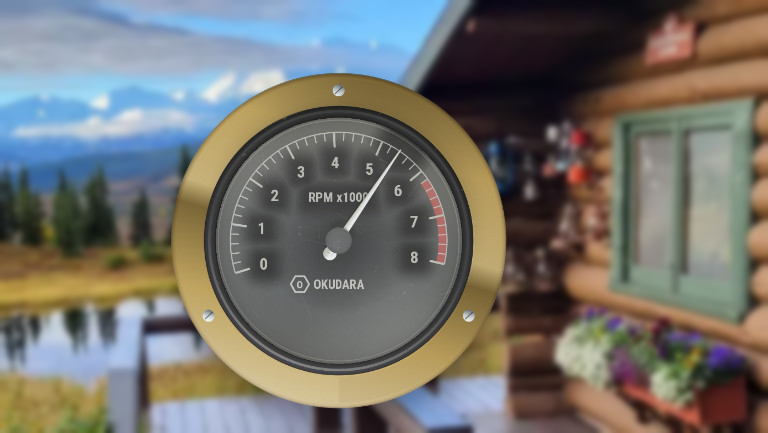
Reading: 5400; rpm
